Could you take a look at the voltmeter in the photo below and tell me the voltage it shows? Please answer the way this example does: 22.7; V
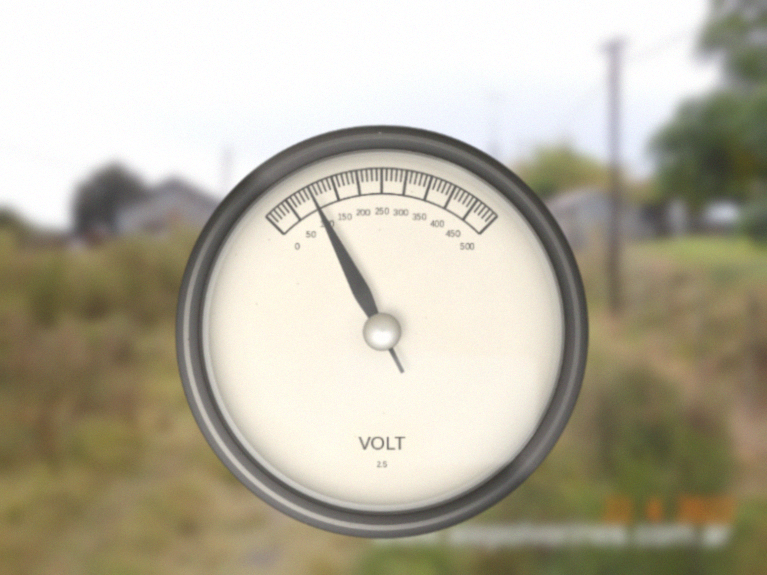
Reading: 100; V
